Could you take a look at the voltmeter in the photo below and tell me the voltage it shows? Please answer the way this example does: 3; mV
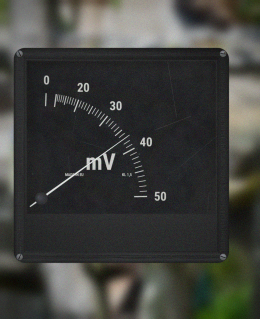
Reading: 37; mV
